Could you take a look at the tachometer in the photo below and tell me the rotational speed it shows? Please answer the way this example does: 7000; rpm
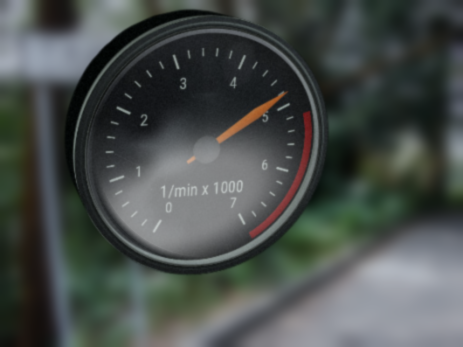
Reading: 4800; rpm
